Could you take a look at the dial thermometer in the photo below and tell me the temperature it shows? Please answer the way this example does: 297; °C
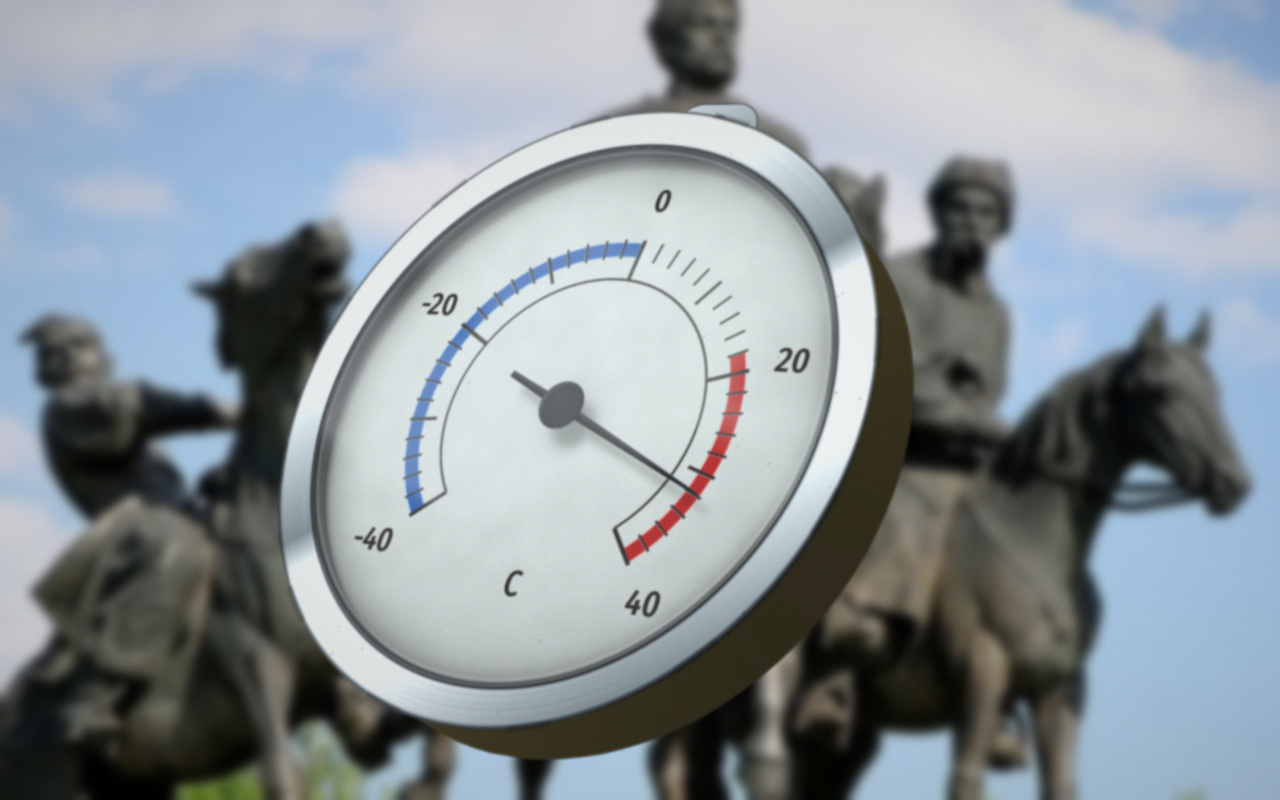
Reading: 32; °C
